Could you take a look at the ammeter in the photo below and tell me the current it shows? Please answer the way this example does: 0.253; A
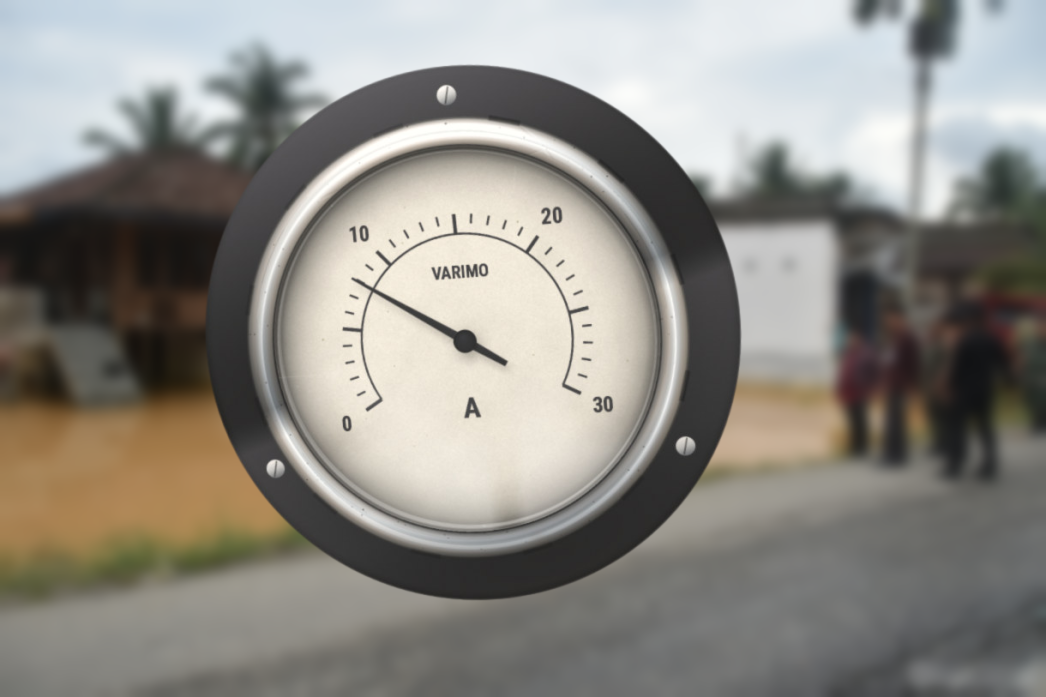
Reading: 8; A
